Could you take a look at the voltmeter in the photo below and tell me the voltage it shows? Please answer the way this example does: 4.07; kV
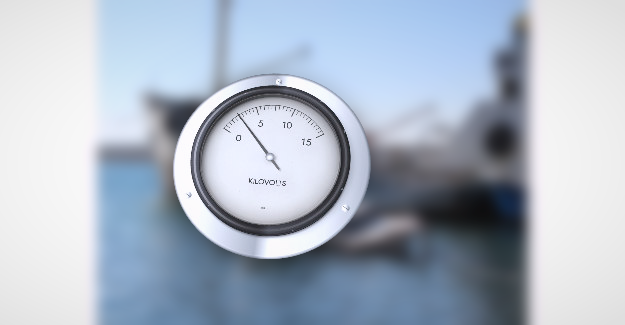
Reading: 2.5; kV
